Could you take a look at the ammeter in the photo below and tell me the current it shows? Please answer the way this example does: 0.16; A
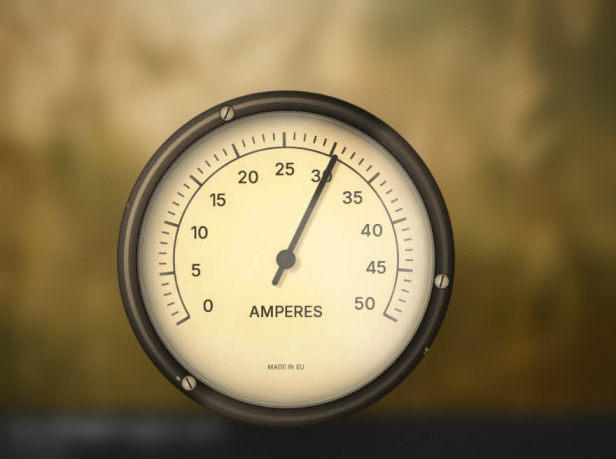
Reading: 30.5; A
